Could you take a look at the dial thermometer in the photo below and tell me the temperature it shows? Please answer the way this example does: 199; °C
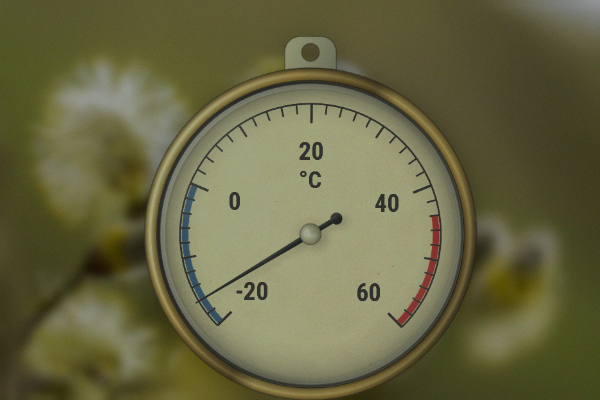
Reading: -16; °C
